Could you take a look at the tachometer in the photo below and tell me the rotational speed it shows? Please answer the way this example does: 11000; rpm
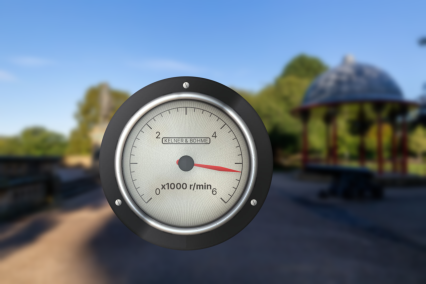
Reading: 5200; rpm
